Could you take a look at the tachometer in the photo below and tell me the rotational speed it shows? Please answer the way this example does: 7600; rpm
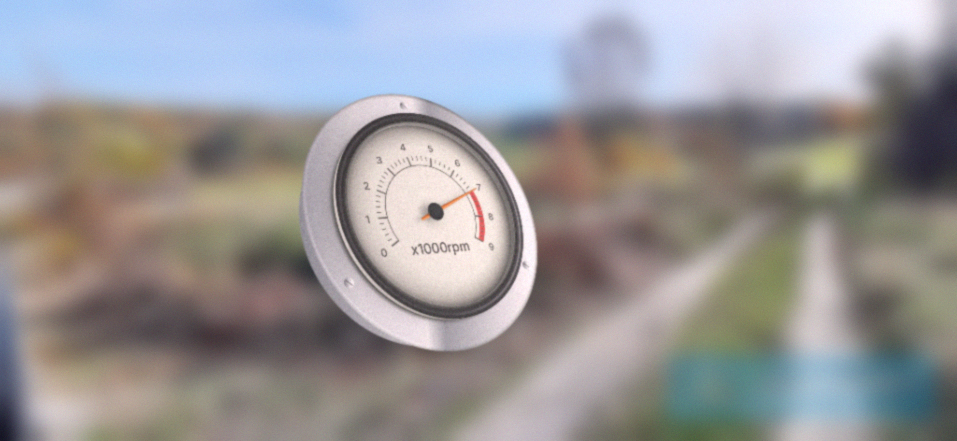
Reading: 7000; rpm
